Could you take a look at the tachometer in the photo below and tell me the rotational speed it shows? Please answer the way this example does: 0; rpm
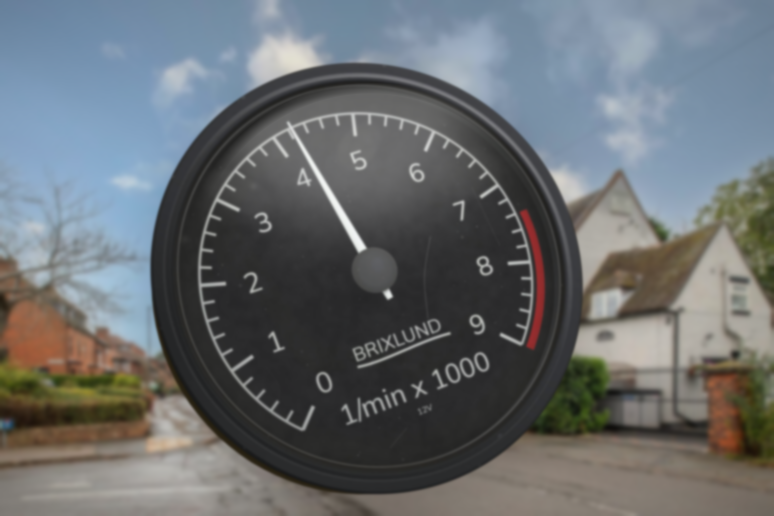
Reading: 4200; rpm
